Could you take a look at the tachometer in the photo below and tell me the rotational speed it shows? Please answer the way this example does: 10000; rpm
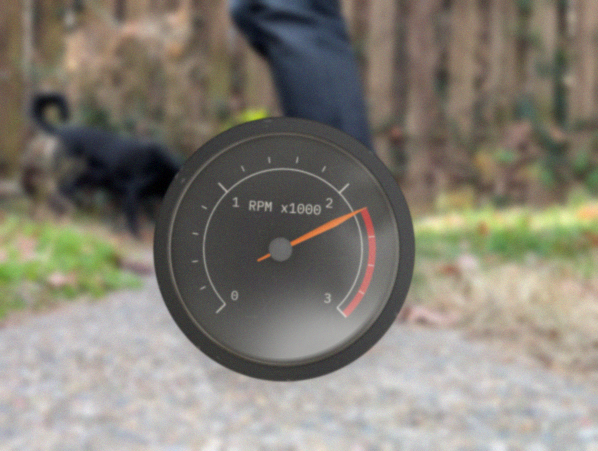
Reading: 2200; rpm
